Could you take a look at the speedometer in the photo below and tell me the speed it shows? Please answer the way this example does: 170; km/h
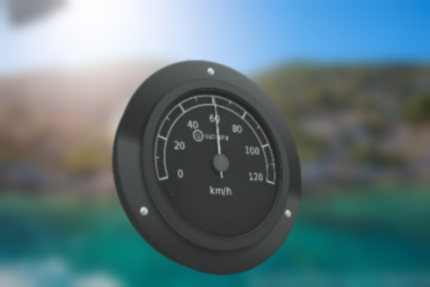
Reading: 60; km/h
